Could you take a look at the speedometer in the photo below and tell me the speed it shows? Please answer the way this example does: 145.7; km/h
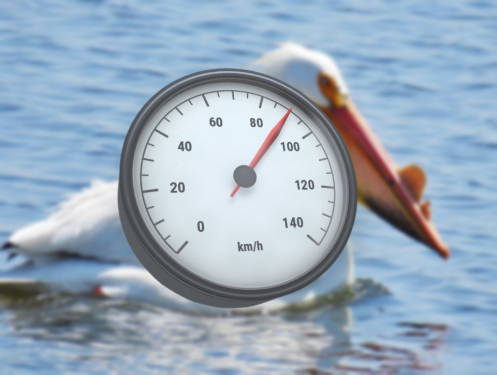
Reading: 90; km/h
